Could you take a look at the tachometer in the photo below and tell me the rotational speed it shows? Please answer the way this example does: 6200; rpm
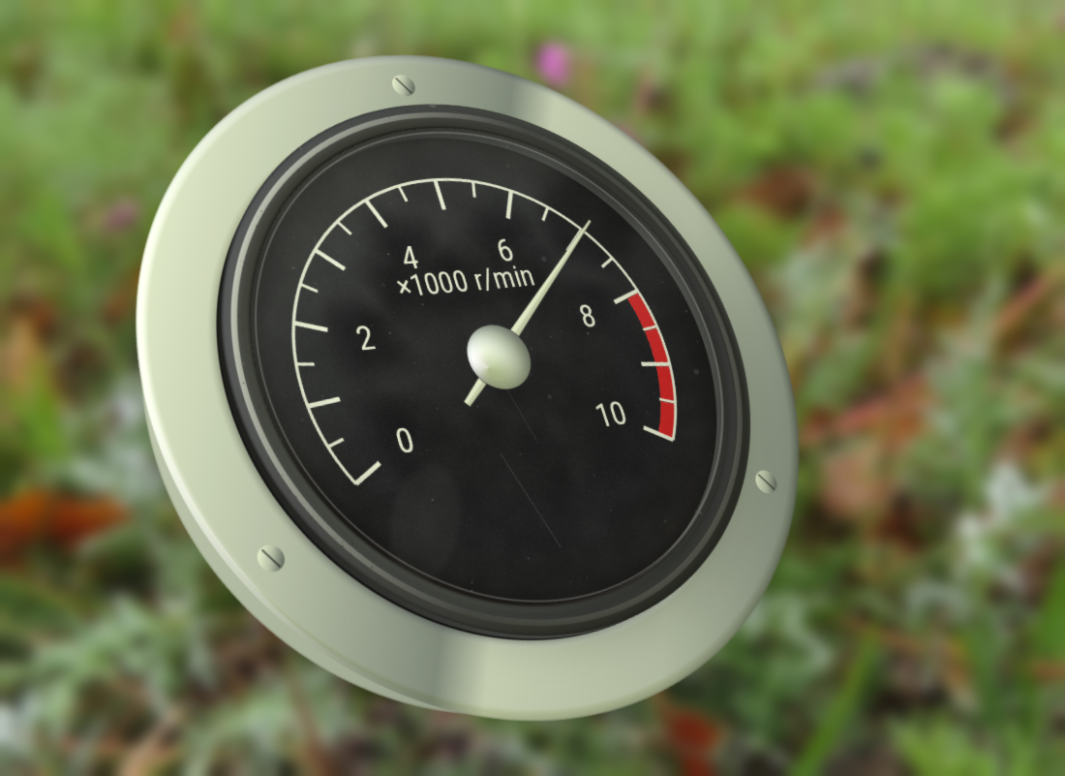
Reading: 7000; rpm
